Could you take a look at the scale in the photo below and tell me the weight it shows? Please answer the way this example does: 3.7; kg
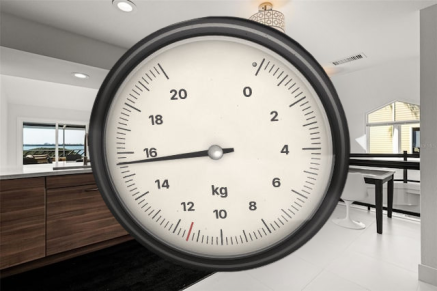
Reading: 15.6; kg
